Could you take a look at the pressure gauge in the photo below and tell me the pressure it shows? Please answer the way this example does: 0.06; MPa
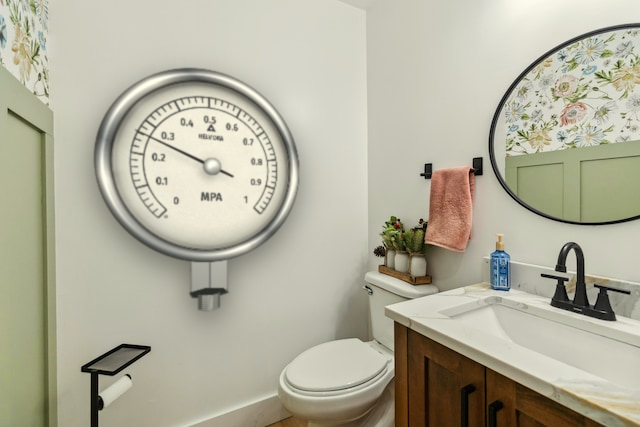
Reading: 0.26; MPa
